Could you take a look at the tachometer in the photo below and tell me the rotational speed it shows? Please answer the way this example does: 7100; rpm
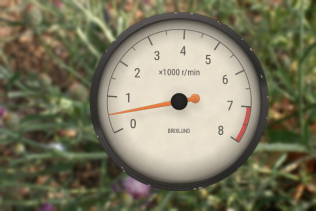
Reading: 500; rpm
